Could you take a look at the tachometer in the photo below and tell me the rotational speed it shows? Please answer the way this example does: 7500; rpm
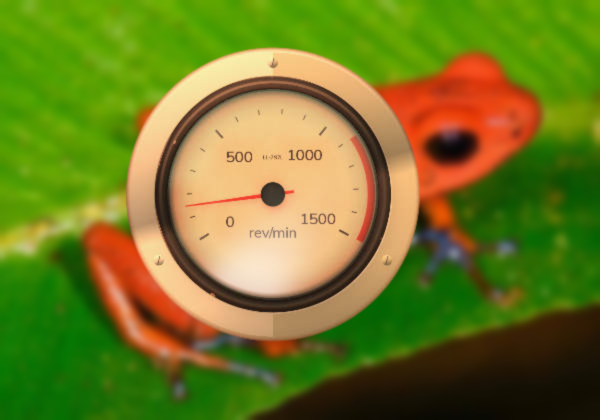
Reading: 150; rpm
